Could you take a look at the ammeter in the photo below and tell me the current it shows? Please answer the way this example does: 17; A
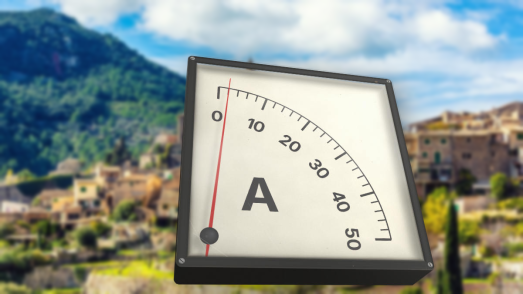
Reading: 2; A
